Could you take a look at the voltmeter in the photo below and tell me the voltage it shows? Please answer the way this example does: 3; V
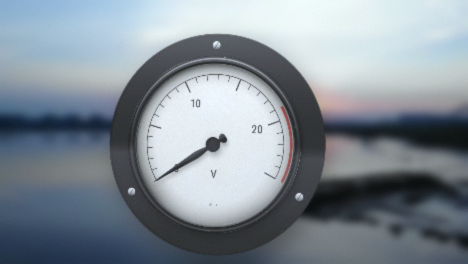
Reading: 0; V
